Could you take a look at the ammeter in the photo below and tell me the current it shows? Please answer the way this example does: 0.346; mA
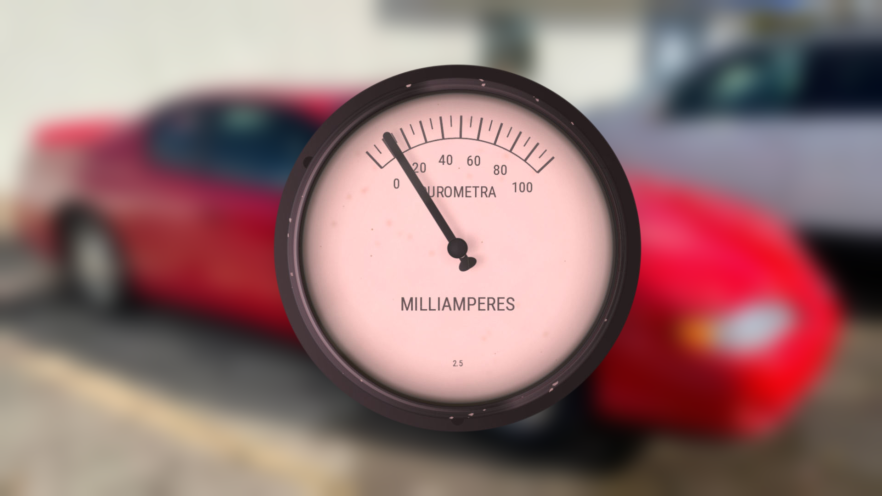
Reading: 12.5; mA
